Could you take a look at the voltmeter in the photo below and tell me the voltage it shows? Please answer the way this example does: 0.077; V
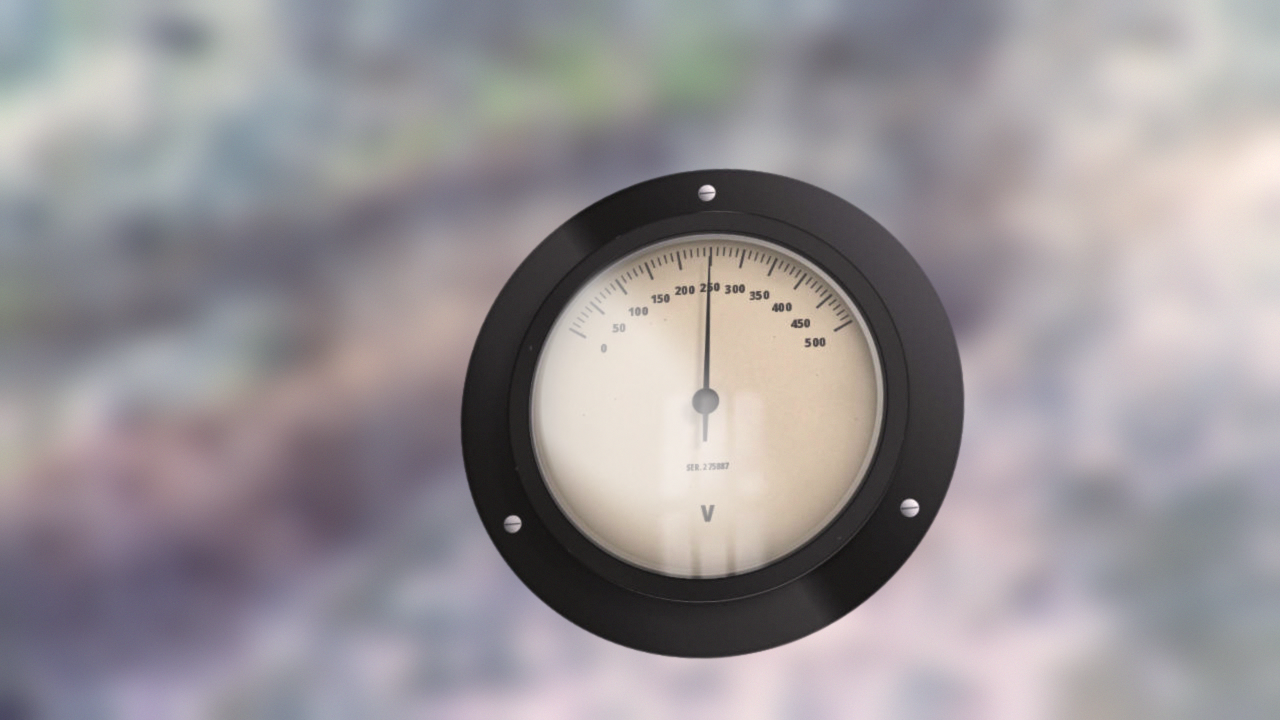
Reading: 250; V
